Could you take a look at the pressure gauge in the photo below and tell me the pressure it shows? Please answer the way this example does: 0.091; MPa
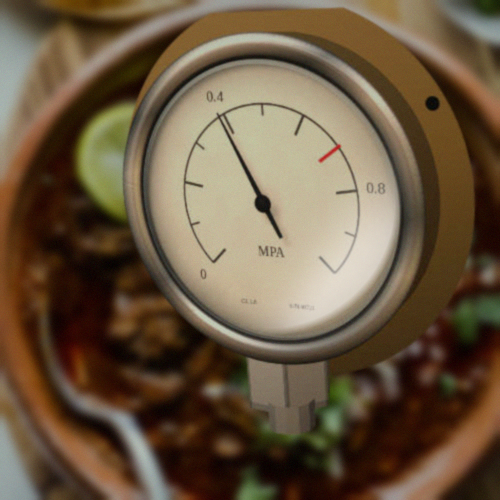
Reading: 0.4; MPa
